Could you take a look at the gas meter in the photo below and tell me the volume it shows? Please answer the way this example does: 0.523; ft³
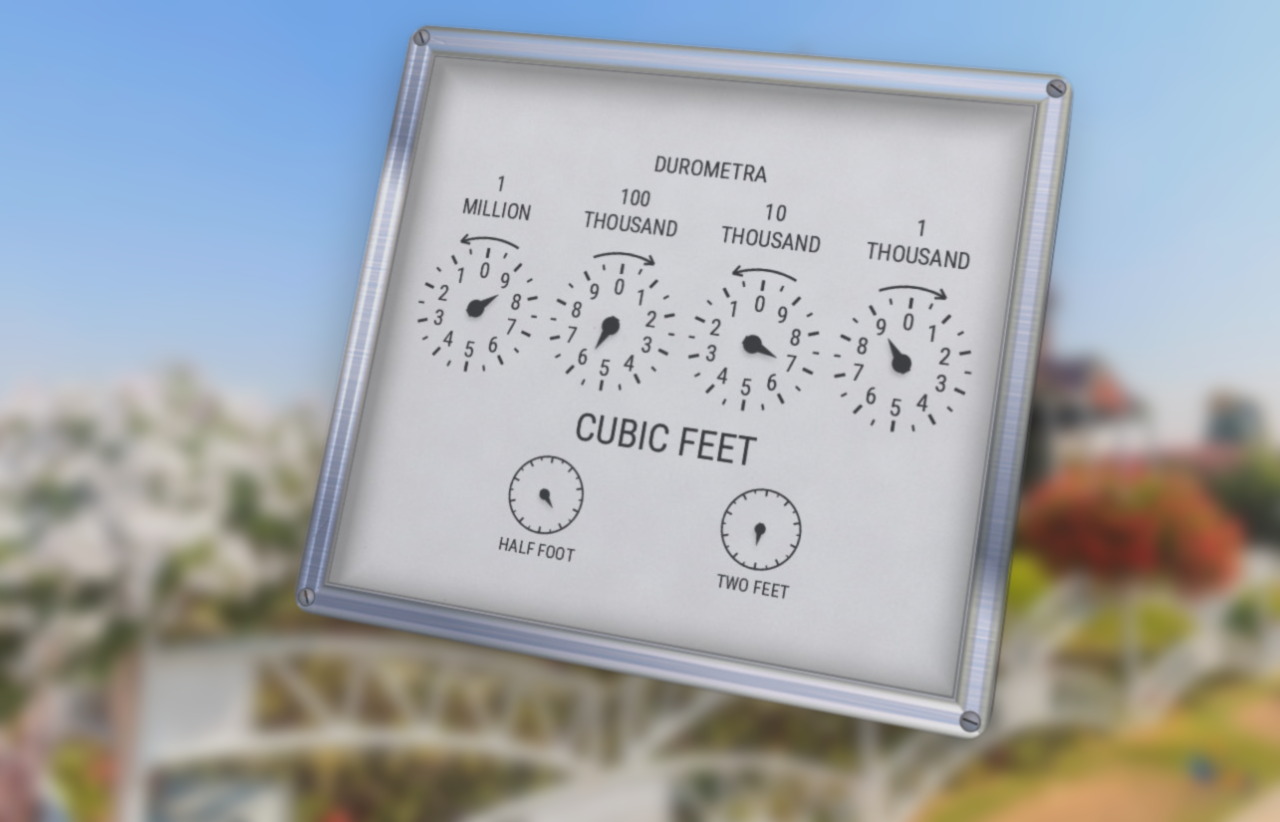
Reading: 856900; ft³
